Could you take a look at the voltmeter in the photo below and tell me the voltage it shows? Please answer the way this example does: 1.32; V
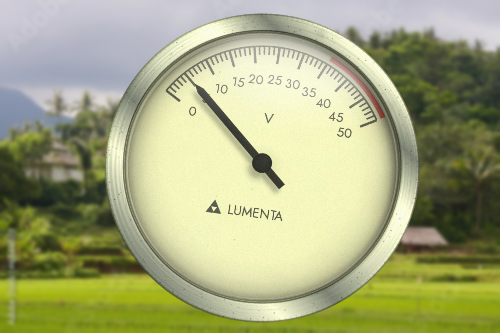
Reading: 5; V
